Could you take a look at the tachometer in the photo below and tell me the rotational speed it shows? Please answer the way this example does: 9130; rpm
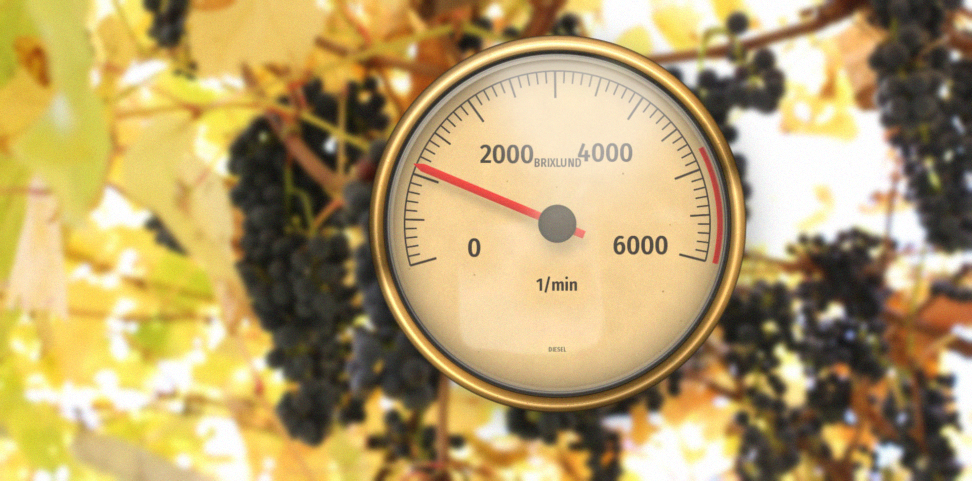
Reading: 1100; rpm
